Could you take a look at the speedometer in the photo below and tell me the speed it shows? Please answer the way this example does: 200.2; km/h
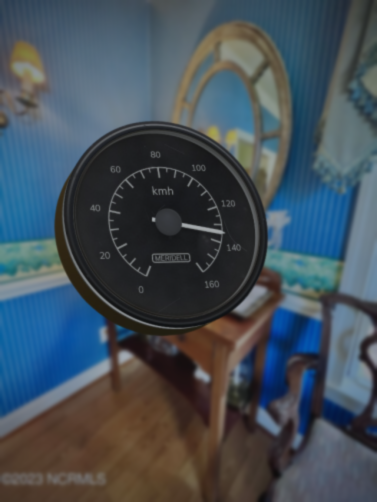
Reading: 135; km/h
